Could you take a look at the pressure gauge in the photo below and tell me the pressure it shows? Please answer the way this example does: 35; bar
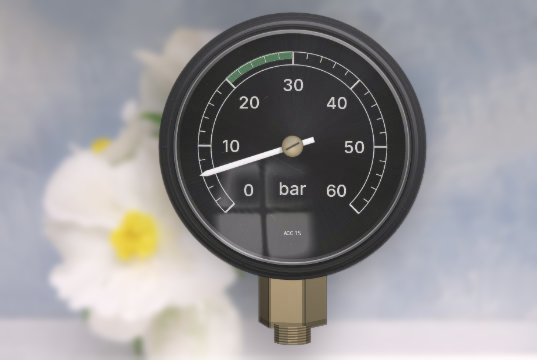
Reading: 6; bar
